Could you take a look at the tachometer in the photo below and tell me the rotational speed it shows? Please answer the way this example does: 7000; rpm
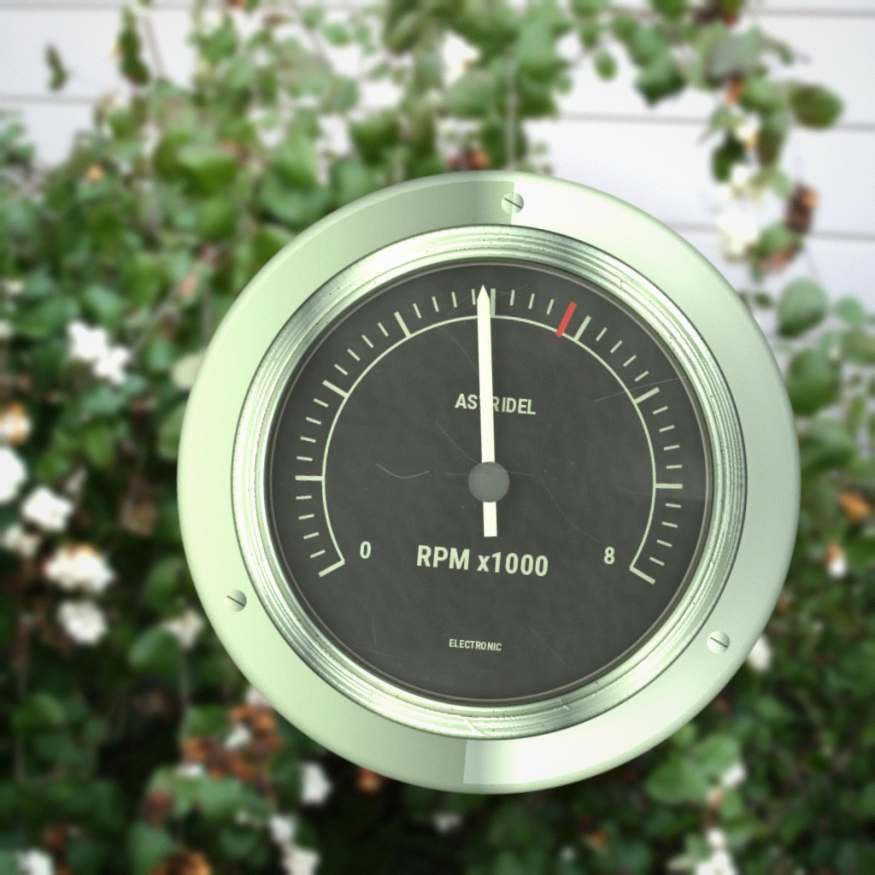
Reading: 3900; rpm
